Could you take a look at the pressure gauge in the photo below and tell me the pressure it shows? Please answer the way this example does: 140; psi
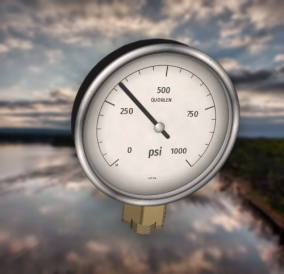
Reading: 325; psi
